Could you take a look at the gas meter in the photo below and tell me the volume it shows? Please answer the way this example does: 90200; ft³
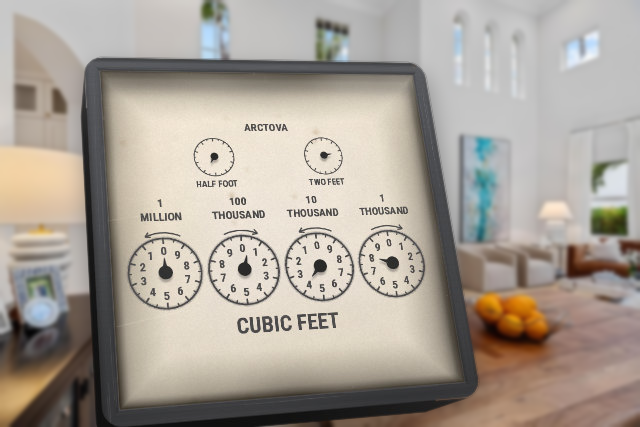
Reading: 3800; ft³
